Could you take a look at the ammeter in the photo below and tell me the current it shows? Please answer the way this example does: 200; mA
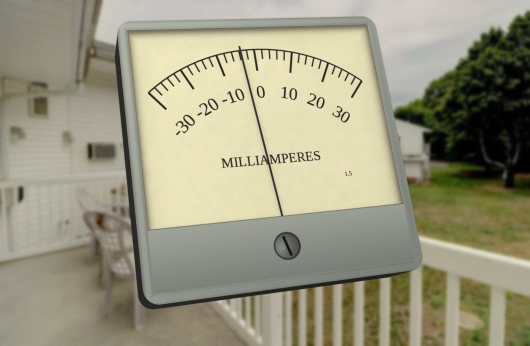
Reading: -4; mA
